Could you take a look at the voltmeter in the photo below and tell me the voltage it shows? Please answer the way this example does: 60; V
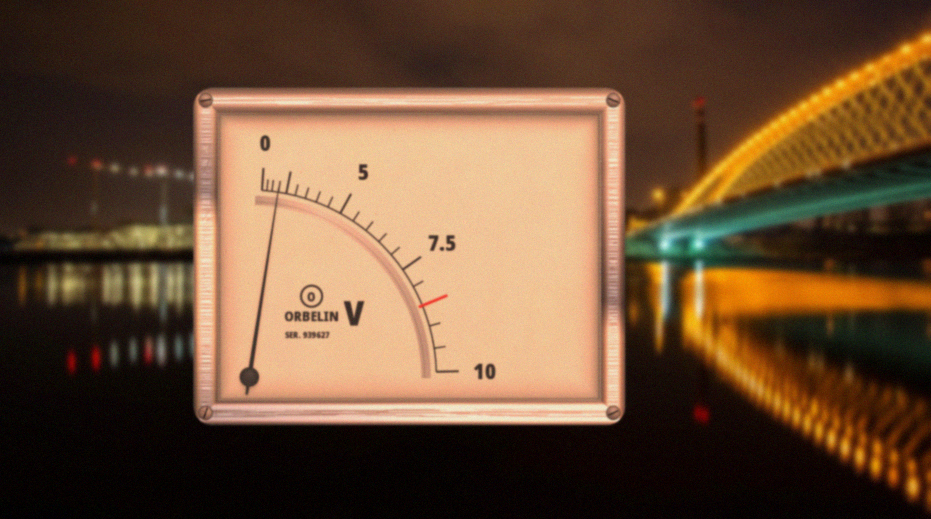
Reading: 2; V
